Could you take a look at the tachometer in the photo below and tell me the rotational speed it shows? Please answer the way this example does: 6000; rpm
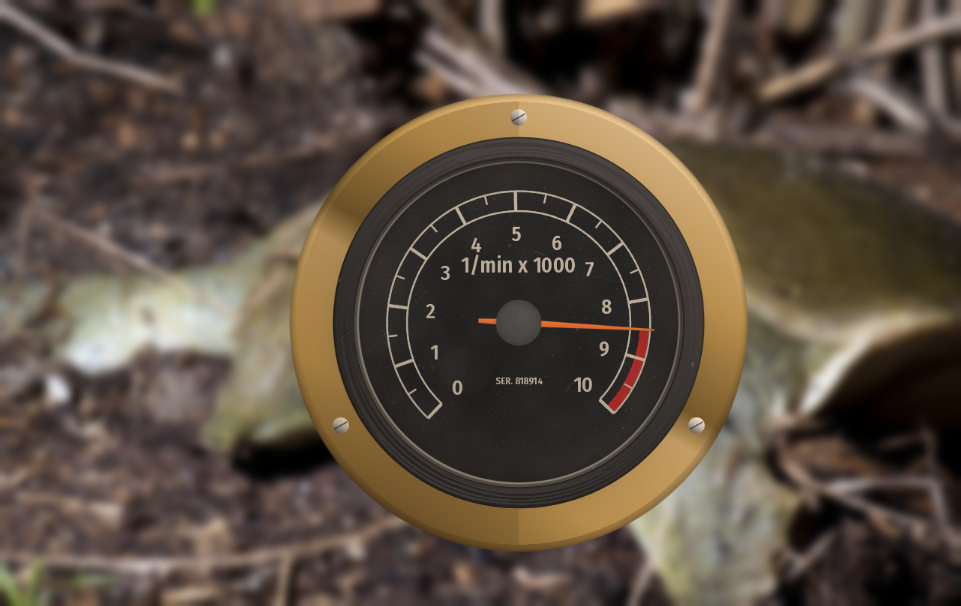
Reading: 8500; rpm
